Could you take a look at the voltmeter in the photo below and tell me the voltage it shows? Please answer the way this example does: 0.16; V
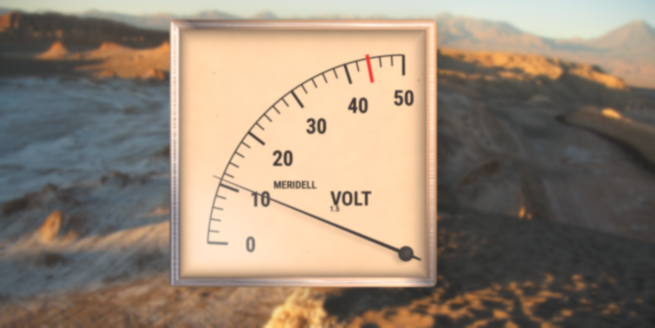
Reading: 11; V
